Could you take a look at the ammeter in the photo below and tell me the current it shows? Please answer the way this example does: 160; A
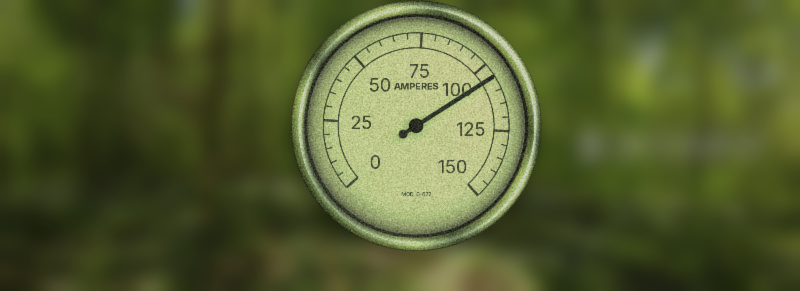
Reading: 105; A
